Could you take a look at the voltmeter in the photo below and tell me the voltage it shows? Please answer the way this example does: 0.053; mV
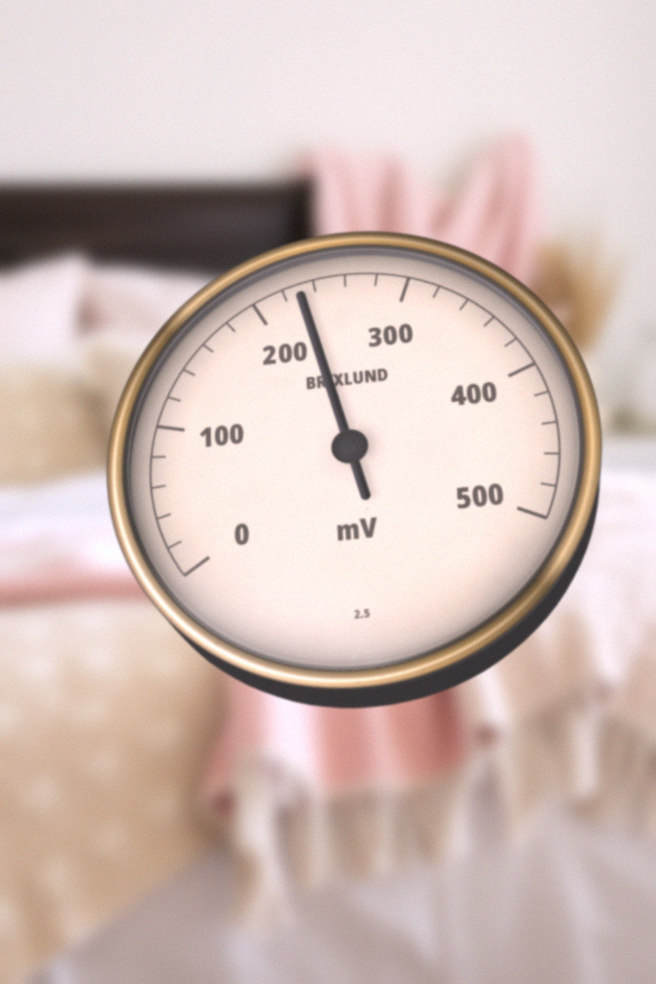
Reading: 230; mV
